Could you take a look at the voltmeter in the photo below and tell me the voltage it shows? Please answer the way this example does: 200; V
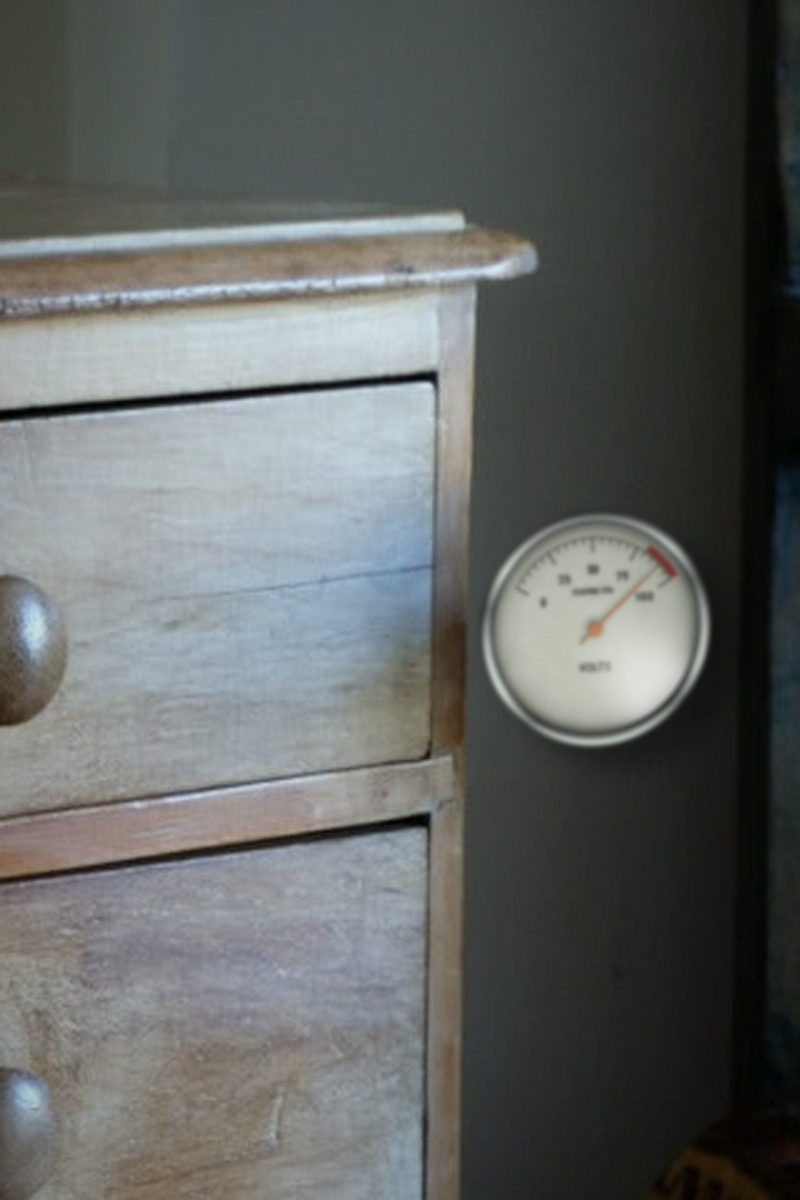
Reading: 90; V
